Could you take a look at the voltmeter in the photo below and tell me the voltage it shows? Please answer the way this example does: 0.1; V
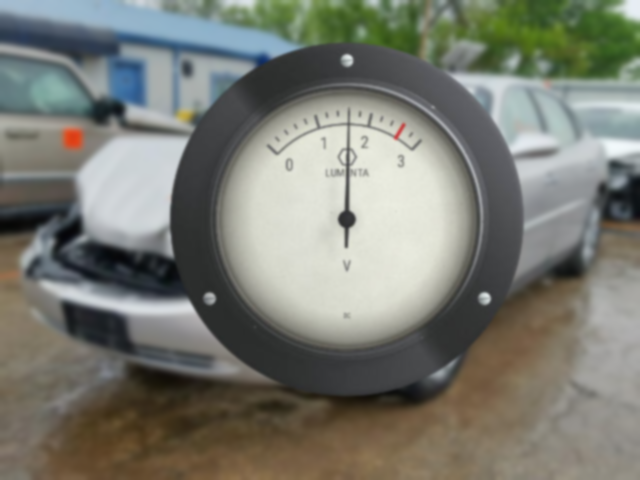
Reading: 1.6; V
